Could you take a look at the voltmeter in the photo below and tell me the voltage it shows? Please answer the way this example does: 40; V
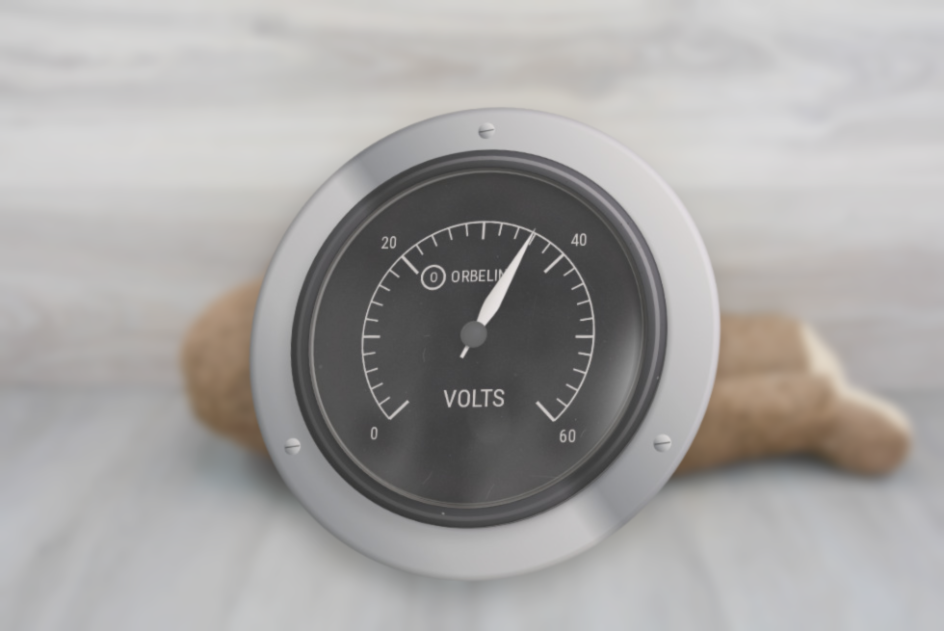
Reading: 36; V
